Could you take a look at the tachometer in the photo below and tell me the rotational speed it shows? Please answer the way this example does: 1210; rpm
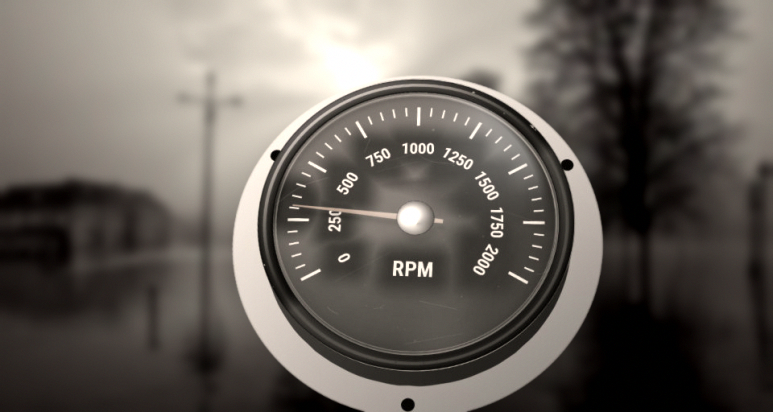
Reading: 300; rpm
